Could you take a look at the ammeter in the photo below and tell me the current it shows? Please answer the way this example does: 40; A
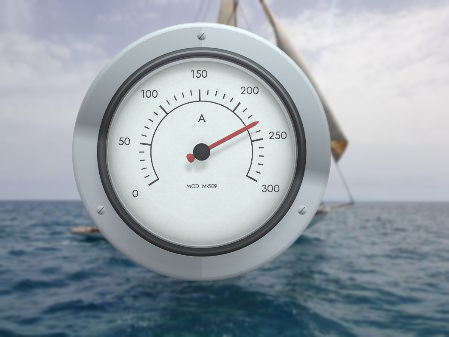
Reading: 230; A
